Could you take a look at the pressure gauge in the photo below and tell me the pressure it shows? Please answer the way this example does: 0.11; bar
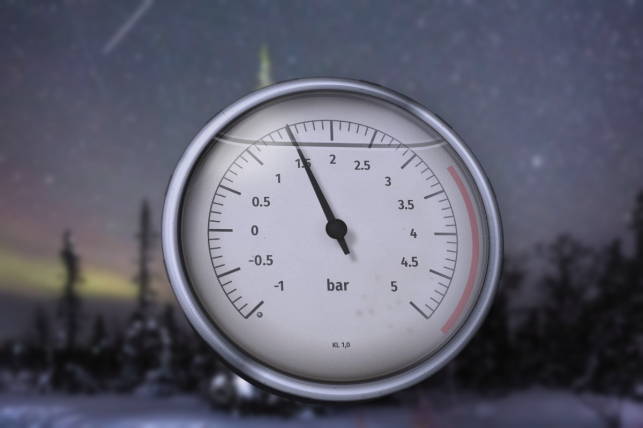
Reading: 1.5; bar
